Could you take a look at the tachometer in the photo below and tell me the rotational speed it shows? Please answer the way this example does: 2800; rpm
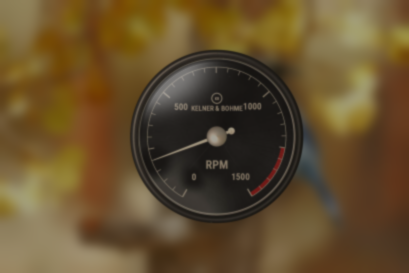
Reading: 200; rpm
